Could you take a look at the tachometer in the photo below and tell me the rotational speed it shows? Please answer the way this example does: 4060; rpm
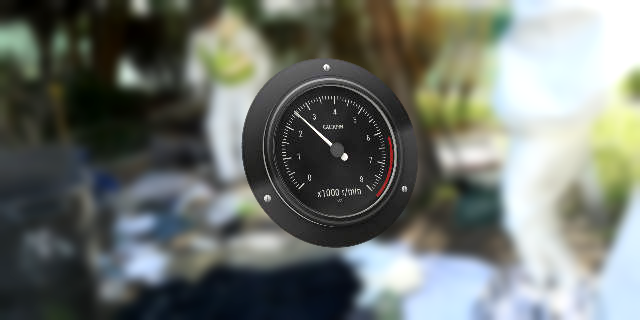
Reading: 2500; rpm
